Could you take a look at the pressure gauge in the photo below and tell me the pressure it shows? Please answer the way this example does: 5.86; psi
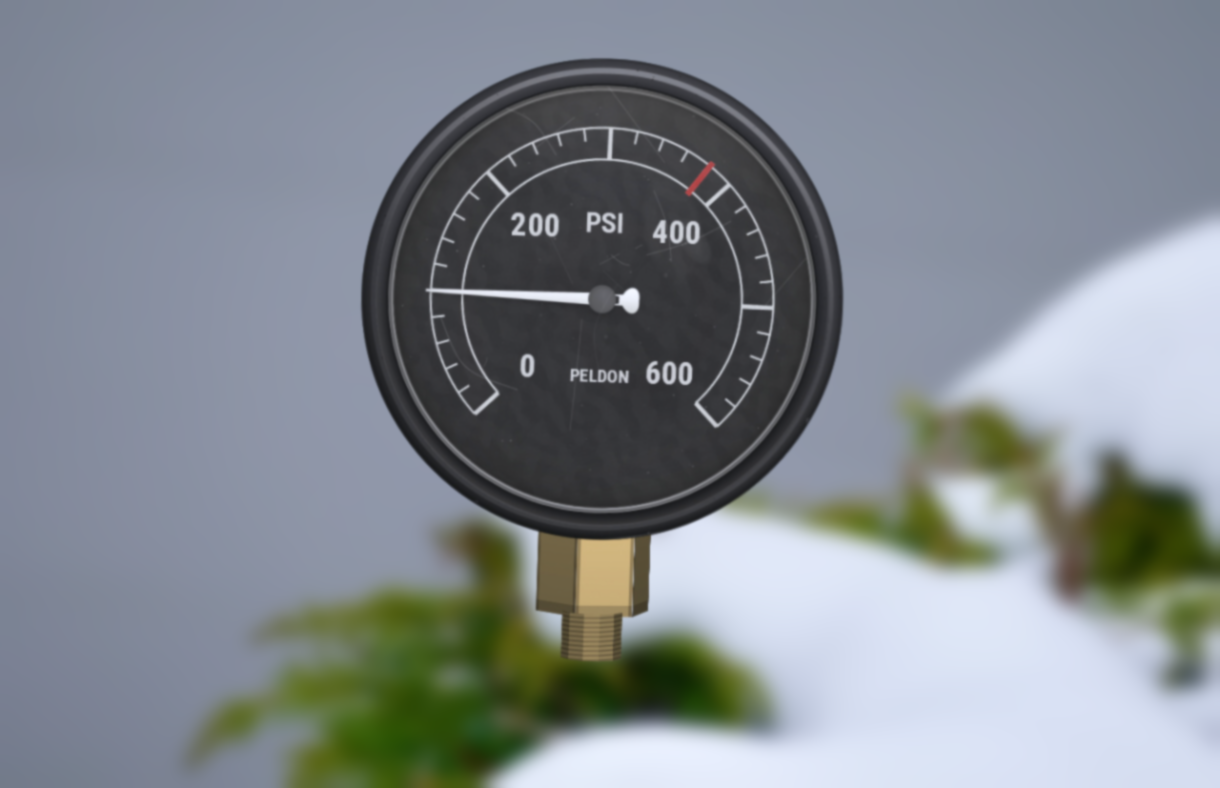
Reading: 100; psi
